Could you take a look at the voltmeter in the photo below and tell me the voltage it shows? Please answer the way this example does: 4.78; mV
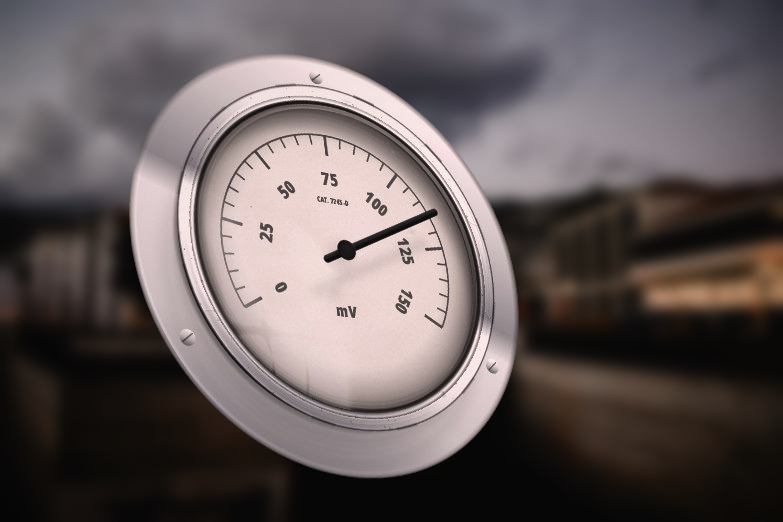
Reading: 115; mV
